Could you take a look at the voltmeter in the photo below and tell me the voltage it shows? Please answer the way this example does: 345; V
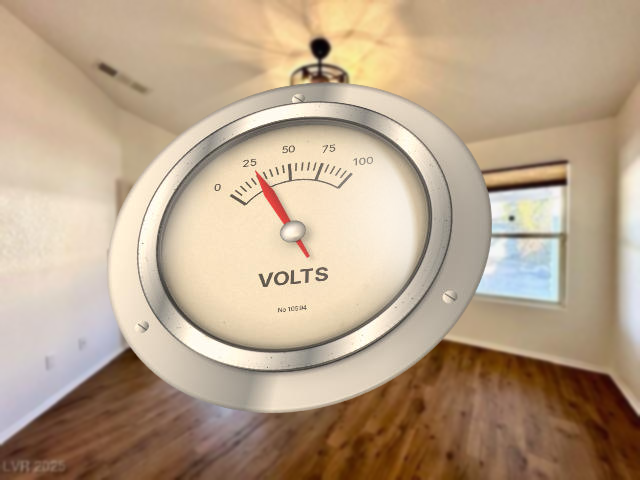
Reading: 25; V
